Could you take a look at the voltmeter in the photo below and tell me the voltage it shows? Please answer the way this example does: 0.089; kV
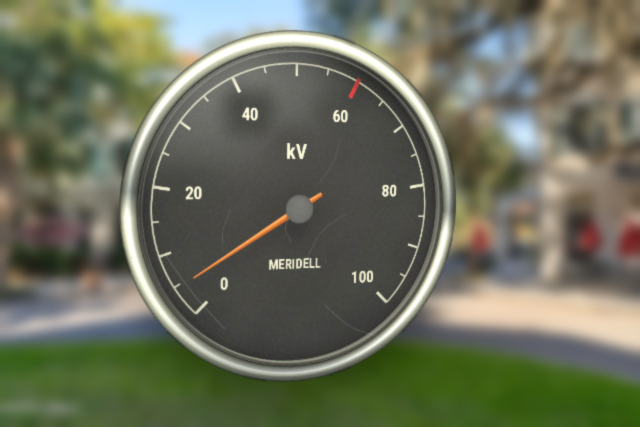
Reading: 5; kV
